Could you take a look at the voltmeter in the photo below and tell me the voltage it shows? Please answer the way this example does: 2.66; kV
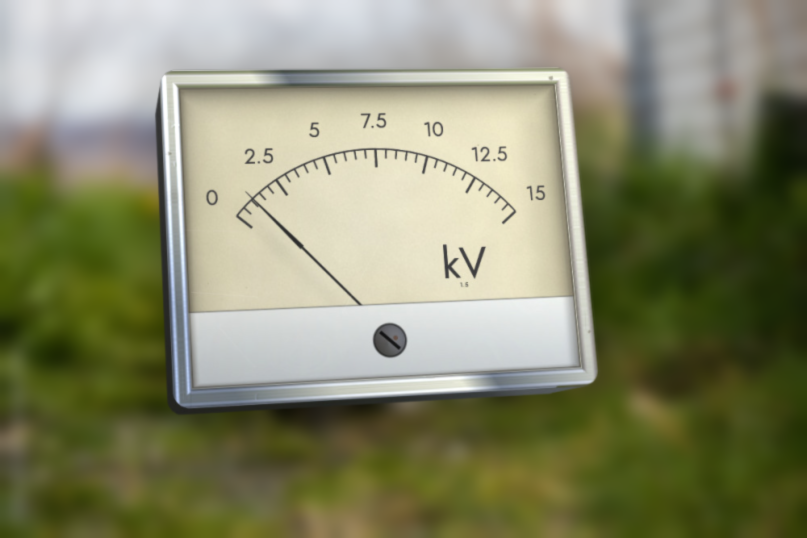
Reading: 1; kV
